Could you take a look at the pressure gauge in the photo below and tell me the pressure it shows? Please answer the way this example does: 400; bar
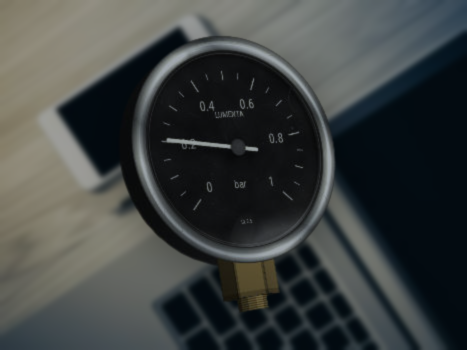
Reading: 0.2; bar
